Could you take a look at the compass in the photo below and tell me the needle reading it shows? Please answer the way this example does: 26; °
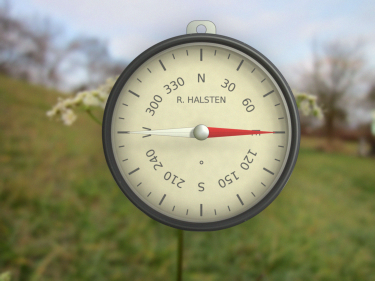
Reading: 90; °
